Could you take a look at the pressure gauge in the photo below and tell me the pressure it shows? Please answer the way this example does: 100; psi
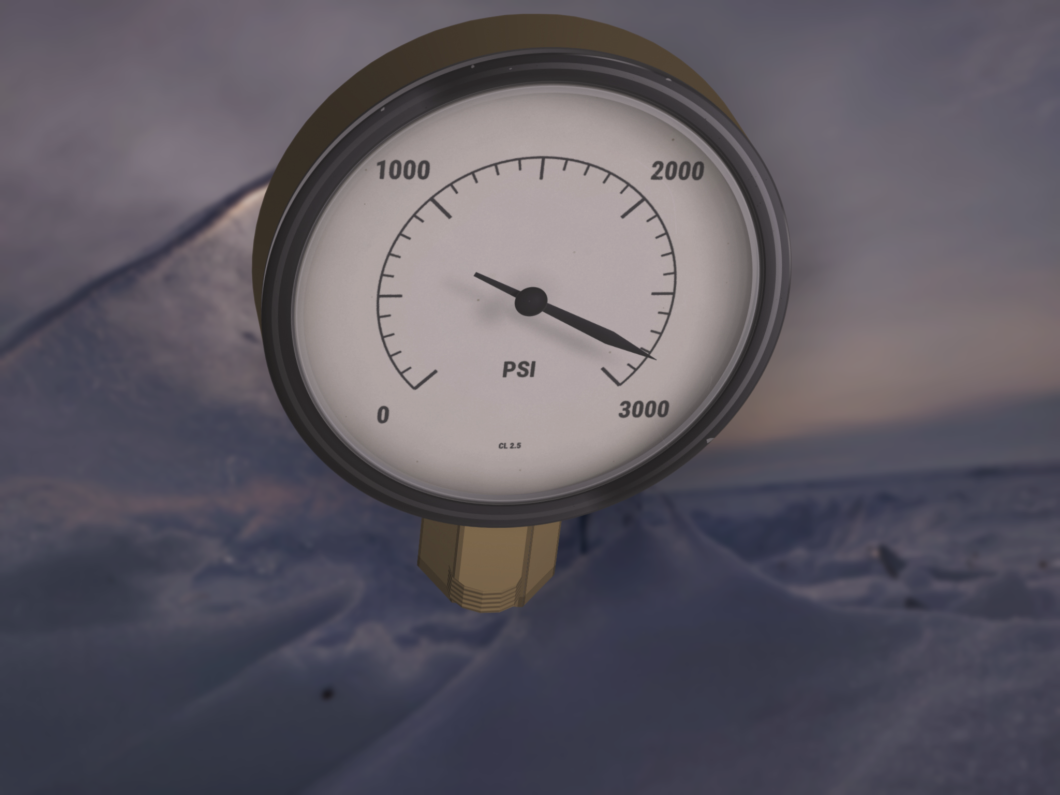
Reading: 2800; psi
